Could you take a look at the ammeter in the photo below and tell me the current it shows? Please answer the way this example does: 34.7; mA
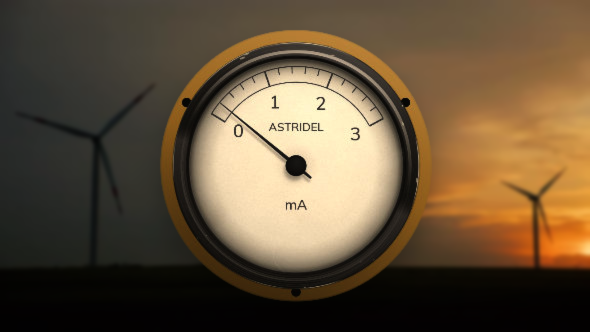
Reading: 0.2; mA
